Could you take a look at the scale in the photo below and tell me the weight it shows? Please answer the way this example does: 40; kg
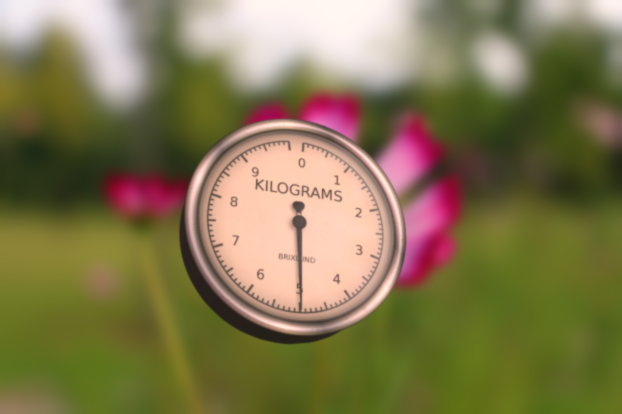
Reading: 5; kg
